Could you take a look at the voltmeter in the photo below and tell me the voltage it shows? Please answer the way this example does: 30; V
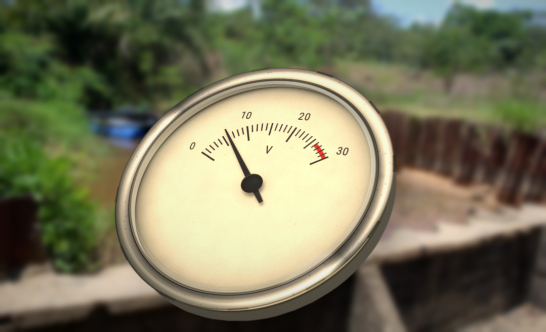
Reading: 6; V
